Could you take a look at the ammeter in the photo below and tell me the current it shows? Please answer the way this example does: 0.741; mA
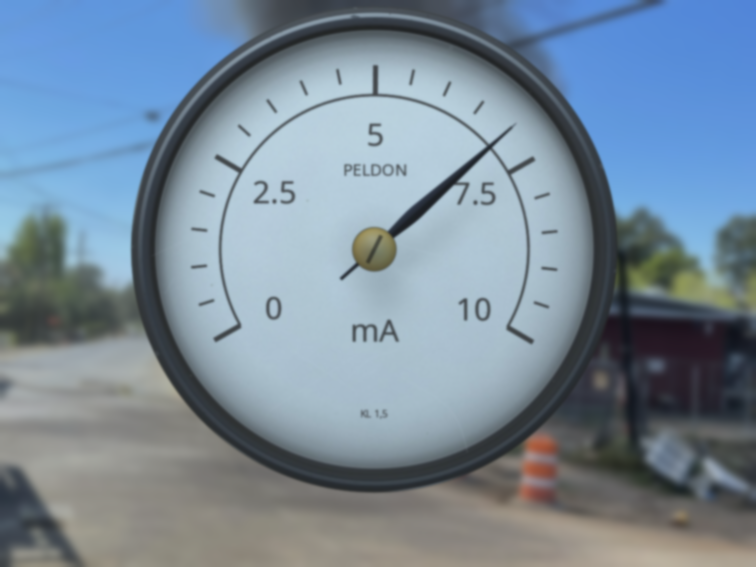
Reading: 7; mA
